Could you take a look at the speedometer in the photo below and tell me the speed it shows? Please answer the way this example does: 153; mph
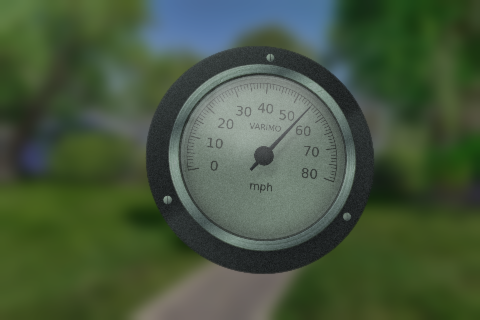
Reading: 55; mph
